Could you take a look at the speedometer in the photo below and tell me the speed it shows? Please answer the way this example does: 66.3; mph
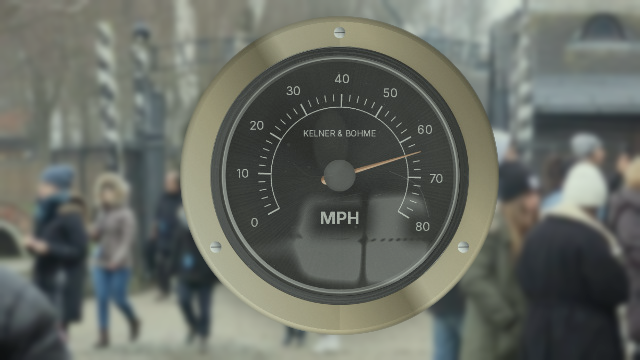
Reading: 64; mph
